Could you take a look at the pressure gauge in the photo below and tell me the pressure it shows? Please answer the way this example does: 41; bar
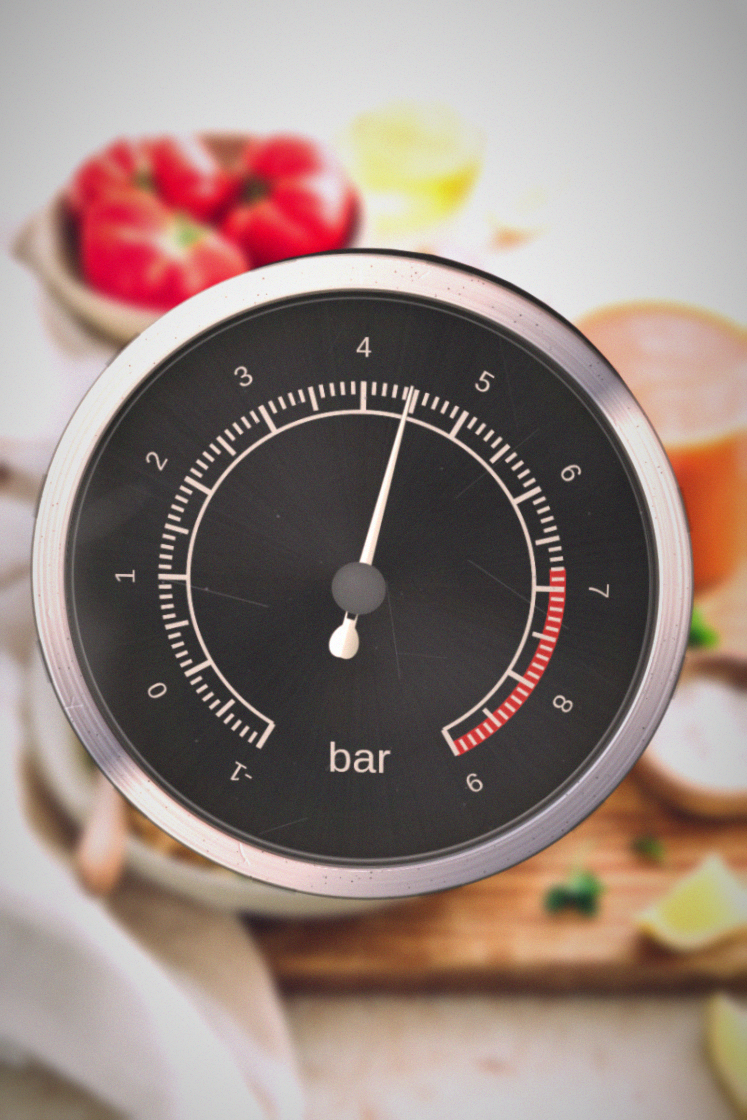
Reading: 4.45; bar
